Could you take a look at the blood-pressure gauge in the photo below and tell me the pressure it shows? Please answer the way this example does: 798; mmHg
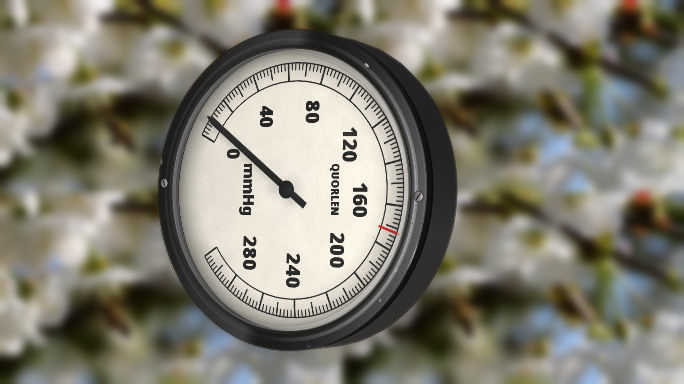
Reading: 10; mmHg
